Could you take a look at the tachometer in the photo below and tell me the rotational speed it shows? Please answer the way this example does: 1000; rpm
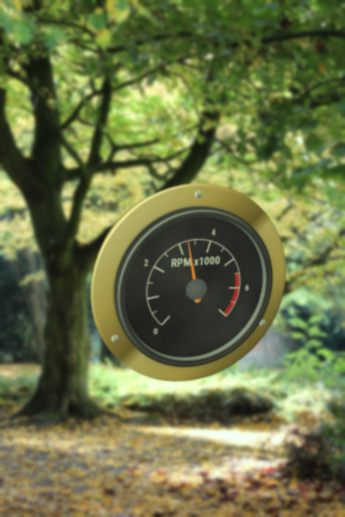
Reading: 3250; rpm
